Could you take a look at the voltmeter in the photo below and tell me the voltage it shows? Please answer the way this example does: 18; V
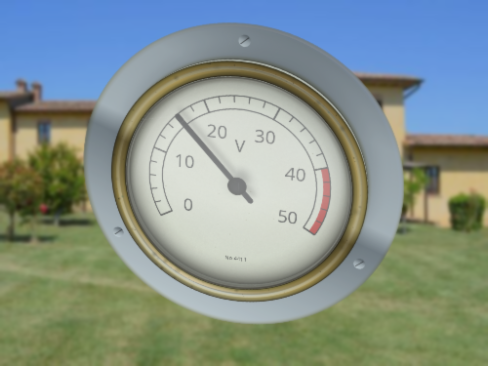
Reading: 16; V
